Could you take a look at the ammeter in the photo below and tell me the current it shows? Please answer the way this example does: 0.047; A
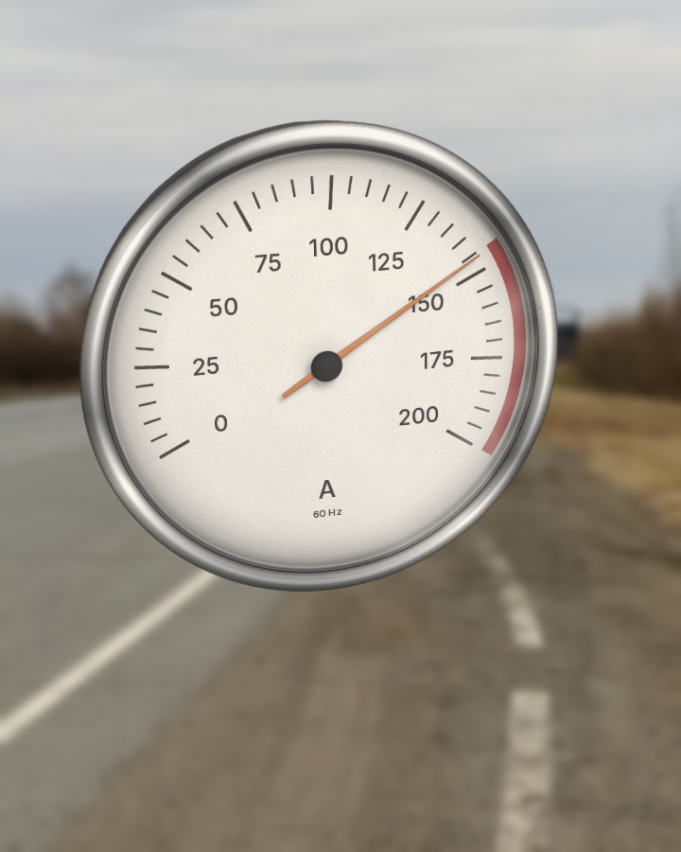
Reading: 145; A
